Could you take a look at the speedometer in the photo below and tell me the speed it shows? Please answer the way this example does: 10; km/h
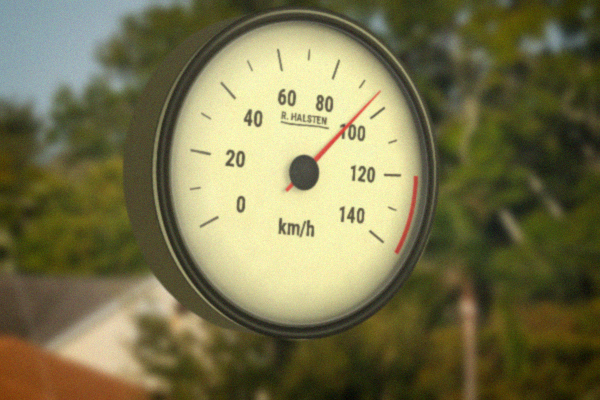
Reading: 95; km/h
